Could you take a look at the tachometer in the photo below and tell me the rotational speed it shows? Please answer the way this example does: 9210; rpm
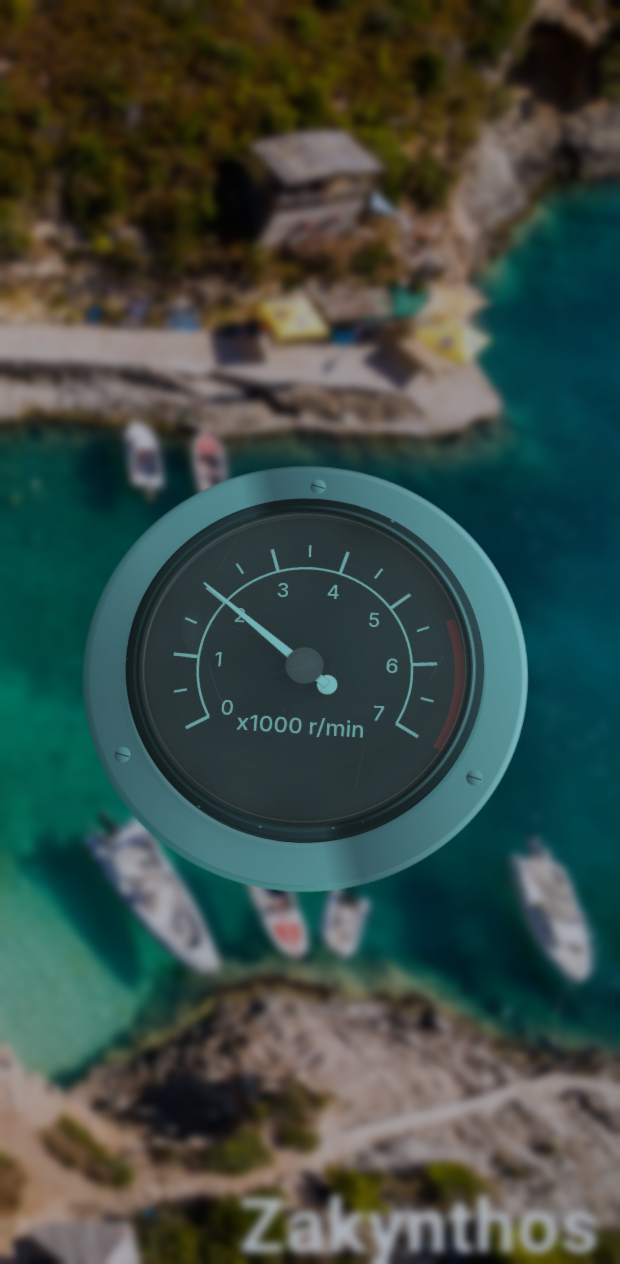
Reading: 2000; rpm
